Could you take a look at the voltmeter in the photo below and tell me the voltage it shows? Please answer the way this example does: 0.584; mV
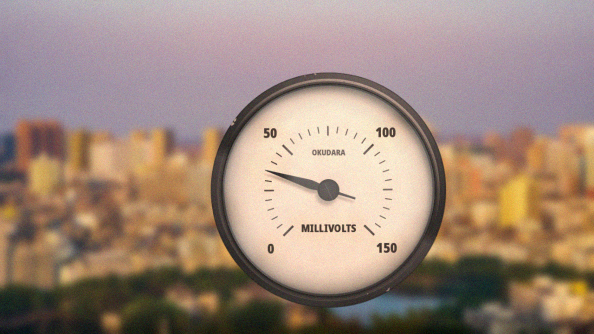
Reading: 35; mV
